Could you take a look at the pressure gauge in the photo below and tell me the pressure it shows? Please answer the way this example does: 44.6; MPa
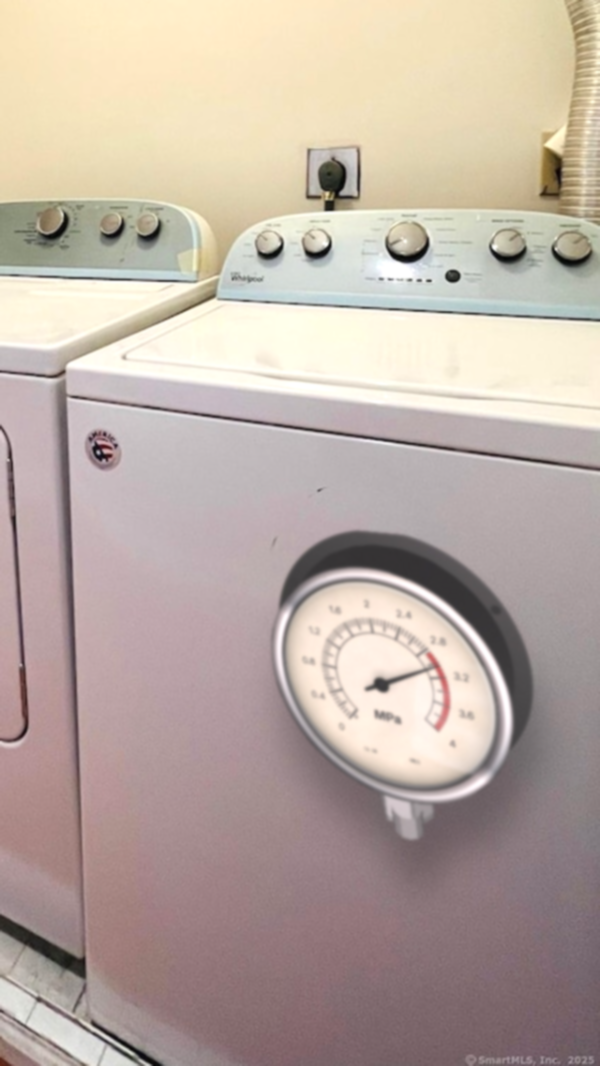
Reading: 3; MPa
